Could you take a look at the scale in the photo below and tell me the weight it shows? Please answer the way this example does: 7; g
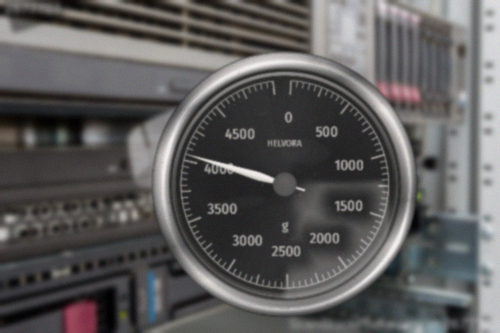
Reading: 4050; g
